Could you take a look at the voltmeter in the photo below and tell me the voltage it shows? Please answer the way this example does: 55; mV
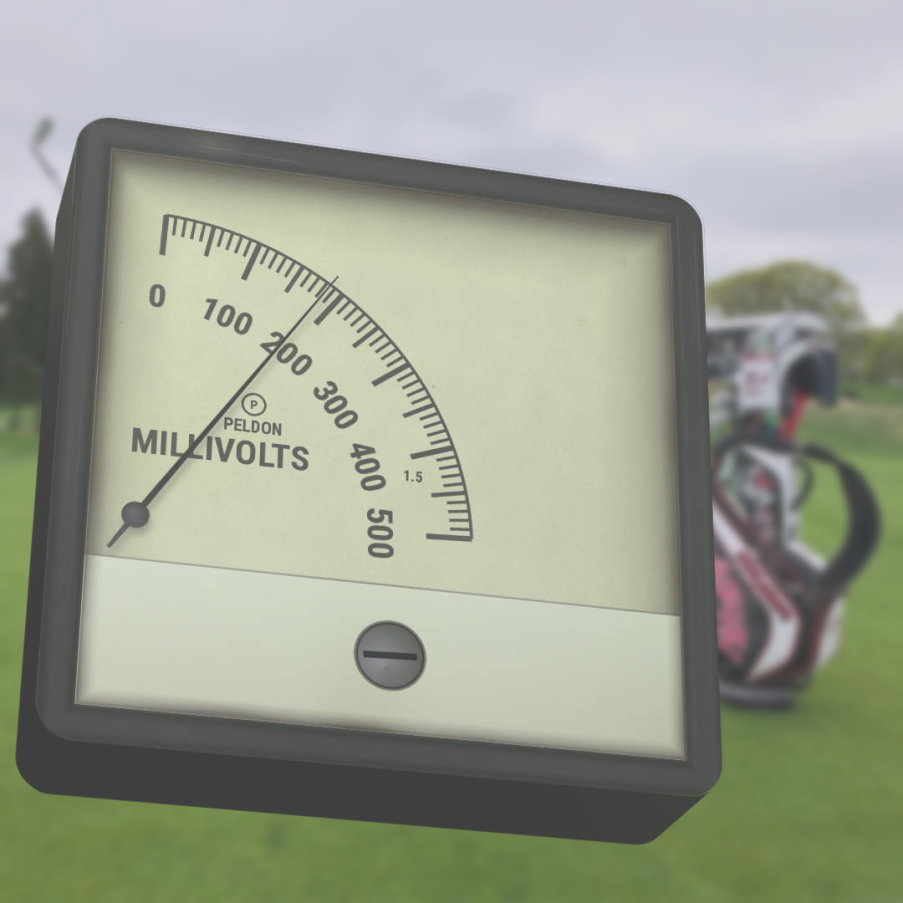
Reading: 185; mV
